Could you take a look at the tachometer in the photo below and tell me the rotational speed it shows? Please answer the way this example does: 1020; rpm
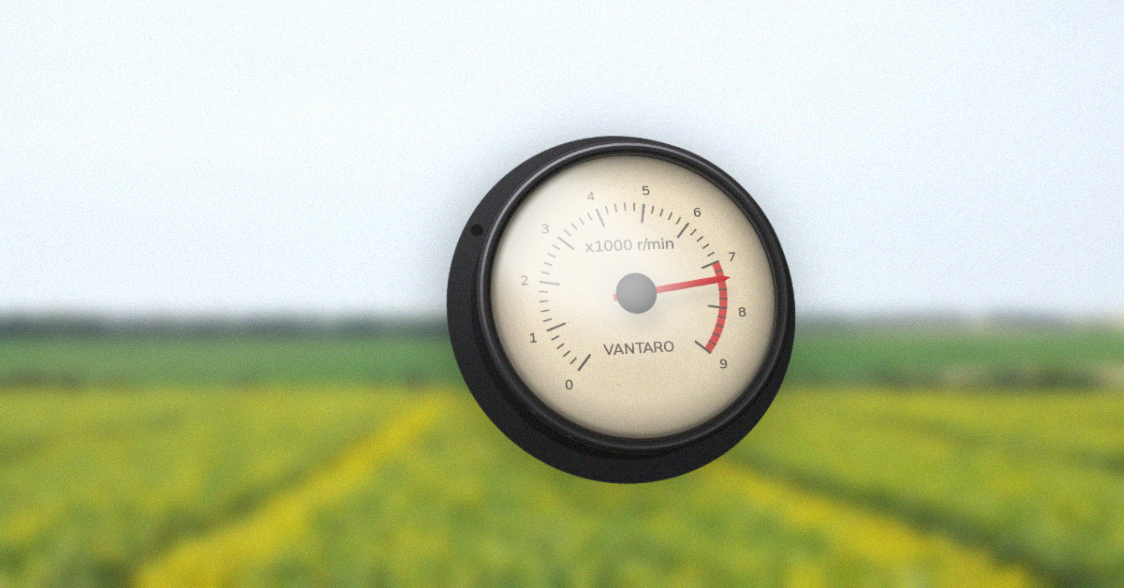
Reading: 7400; rpm
